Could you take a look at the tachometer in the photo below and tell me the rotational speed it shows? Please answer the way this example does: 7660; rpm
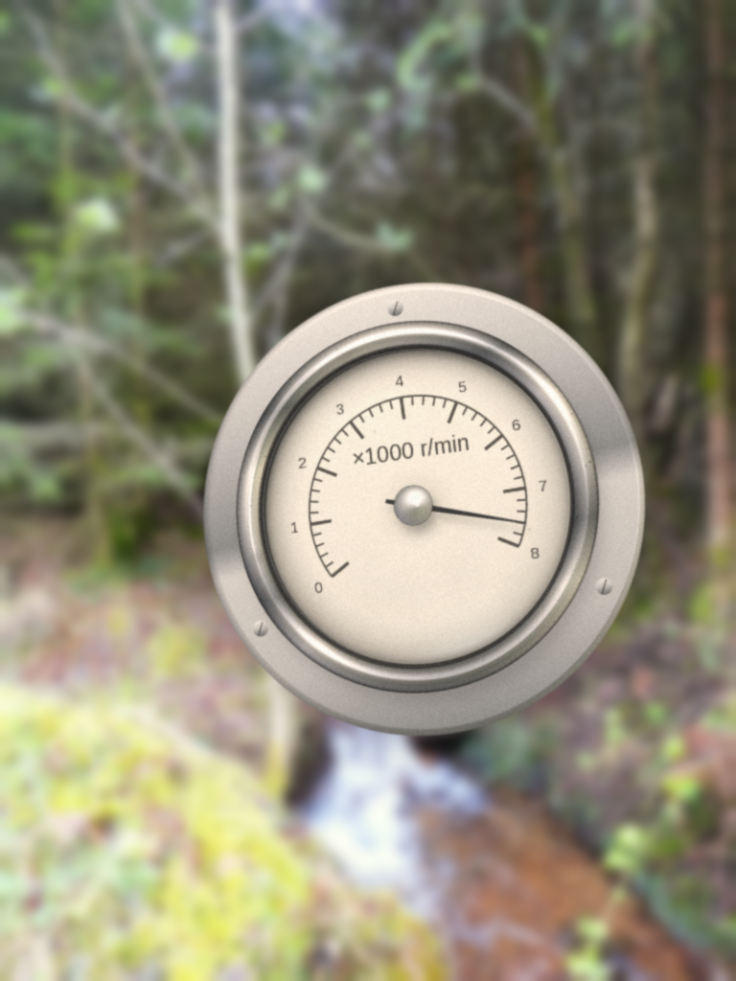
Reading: 7600; rpm
